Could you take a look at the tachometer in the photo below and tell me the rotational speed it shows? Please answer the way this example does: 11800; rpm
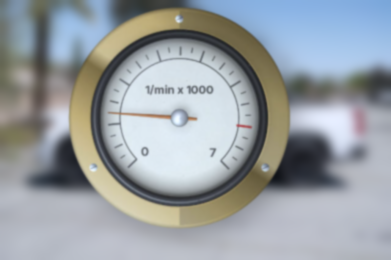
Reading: 1250; rpm
